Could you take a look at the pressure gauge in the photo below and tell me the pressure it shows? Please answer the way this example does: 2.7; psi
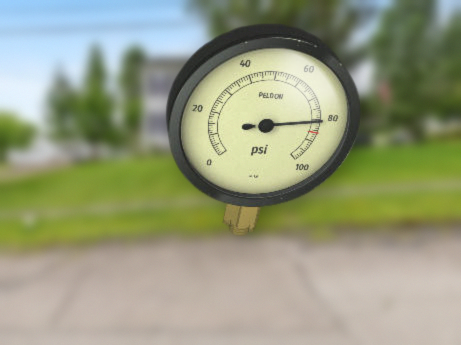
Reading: 80; psi
